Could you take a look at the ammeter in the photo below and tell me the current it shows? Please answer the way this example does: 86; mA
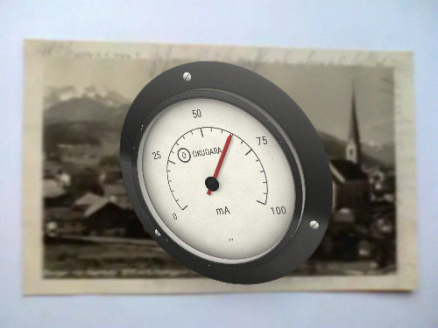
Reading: 65; mA
